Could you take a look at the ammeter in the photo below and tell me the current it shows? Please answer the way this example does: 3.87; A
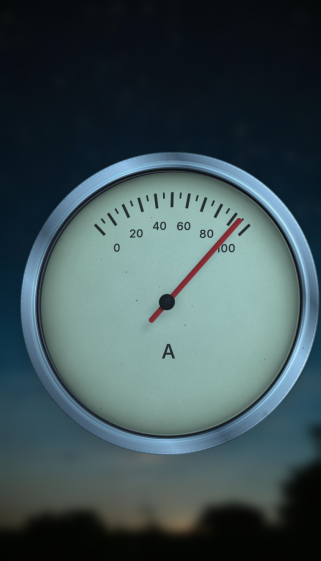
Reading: 95; A
